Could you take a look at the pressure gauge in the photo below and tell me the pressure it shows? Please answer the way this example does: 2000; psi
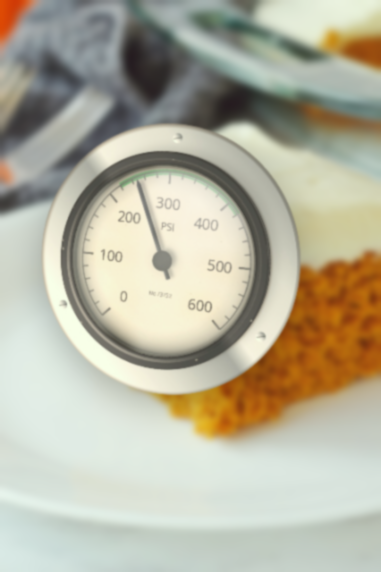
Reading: 250; psi
